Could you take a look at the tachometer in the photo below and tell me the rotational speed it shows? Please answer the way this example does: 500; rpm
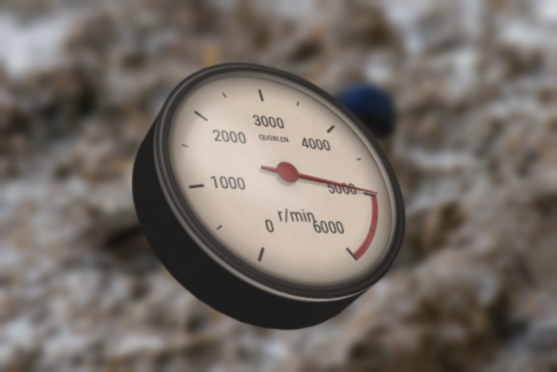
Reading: 5000; rpm
